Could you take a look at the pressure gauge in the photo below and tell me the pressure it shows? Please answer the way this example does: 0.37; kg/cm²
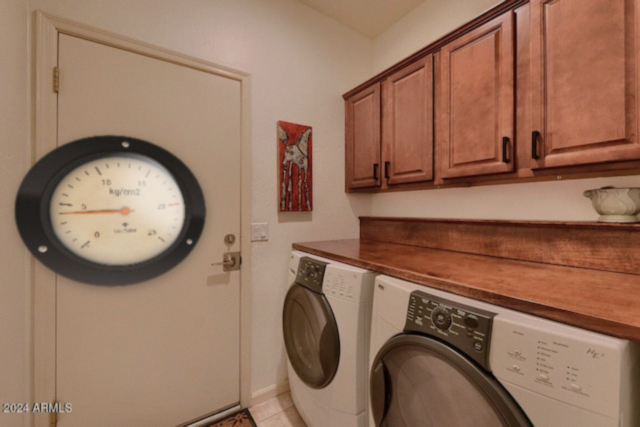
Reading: 4; kg/cm²
